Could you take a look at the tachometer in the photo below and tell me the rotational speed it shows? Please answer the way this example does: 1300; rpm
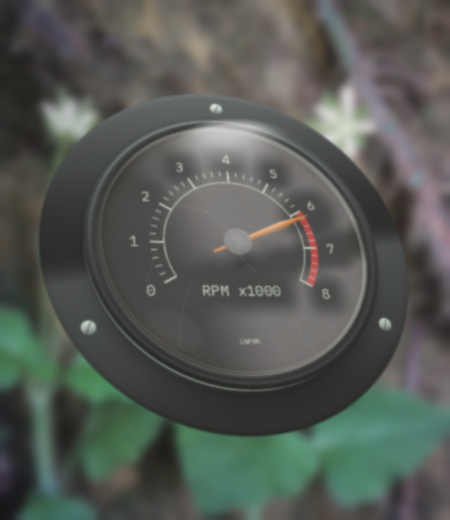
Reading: 6200; rpm
